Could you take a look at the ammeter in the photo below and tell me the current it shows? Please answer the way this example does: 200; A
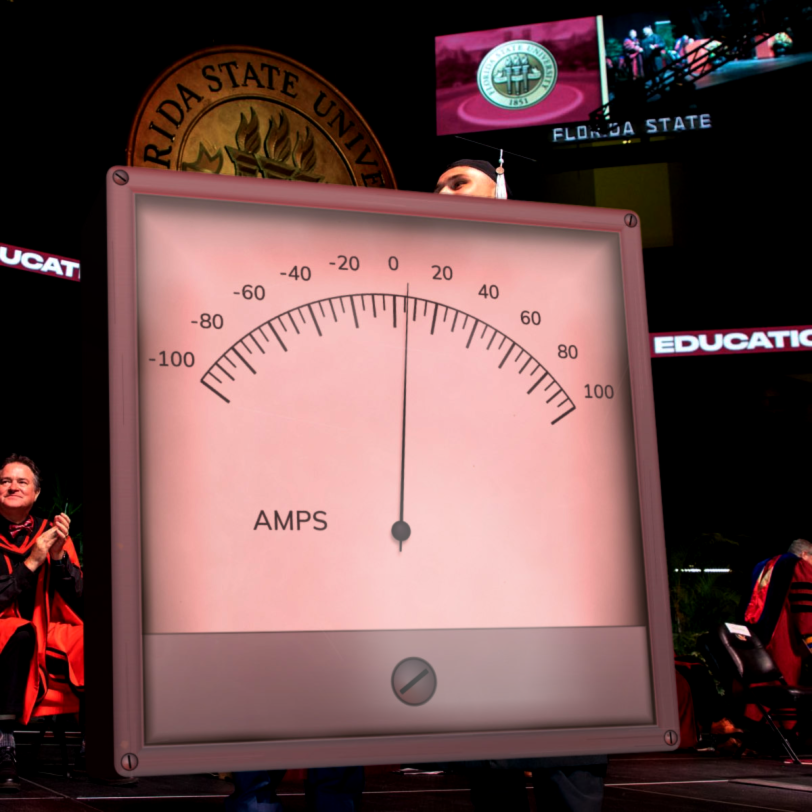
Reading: 5; A
